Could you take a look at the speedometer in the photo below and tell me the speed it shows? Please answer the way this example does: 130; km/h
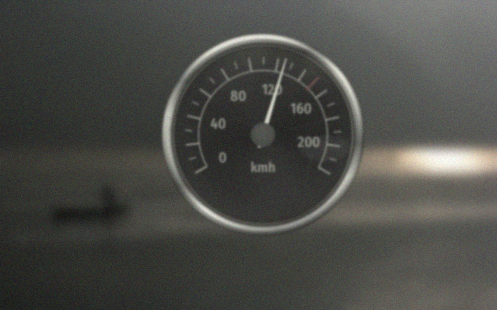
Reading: 125; km/h
